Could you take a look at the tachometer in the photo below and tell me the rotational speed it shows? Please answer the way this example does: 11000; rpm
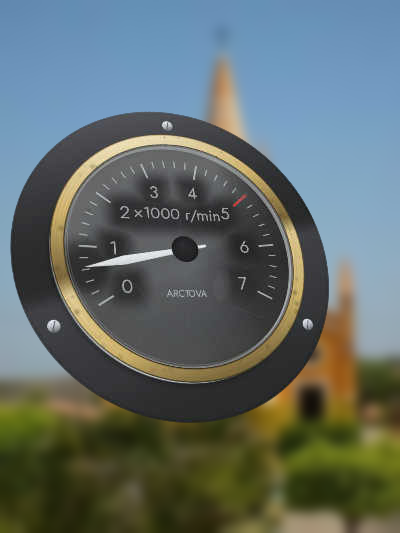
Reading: 600; rpm
